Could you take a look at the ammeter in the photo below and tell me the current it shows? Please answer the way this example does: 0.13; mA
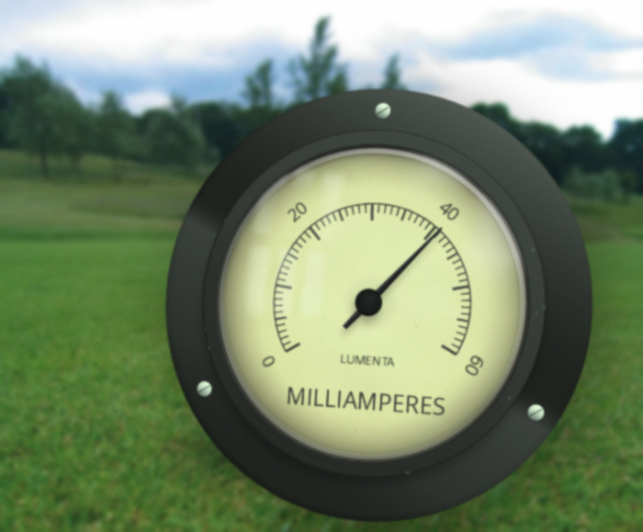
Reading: 41; mA
